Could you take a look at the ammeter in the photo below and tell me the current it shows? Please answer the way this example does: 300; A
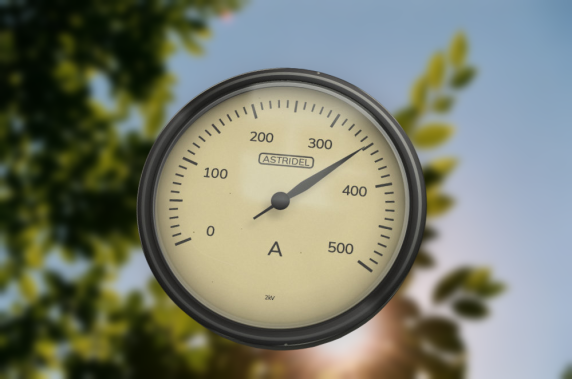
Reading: 350; A
